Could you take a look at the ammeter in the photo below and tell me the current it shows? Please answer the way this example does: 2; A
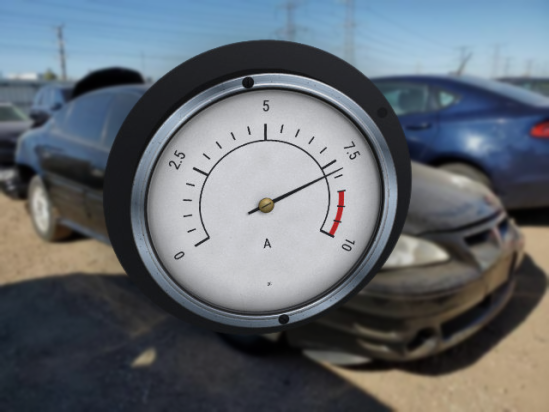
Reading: 7.75; A
